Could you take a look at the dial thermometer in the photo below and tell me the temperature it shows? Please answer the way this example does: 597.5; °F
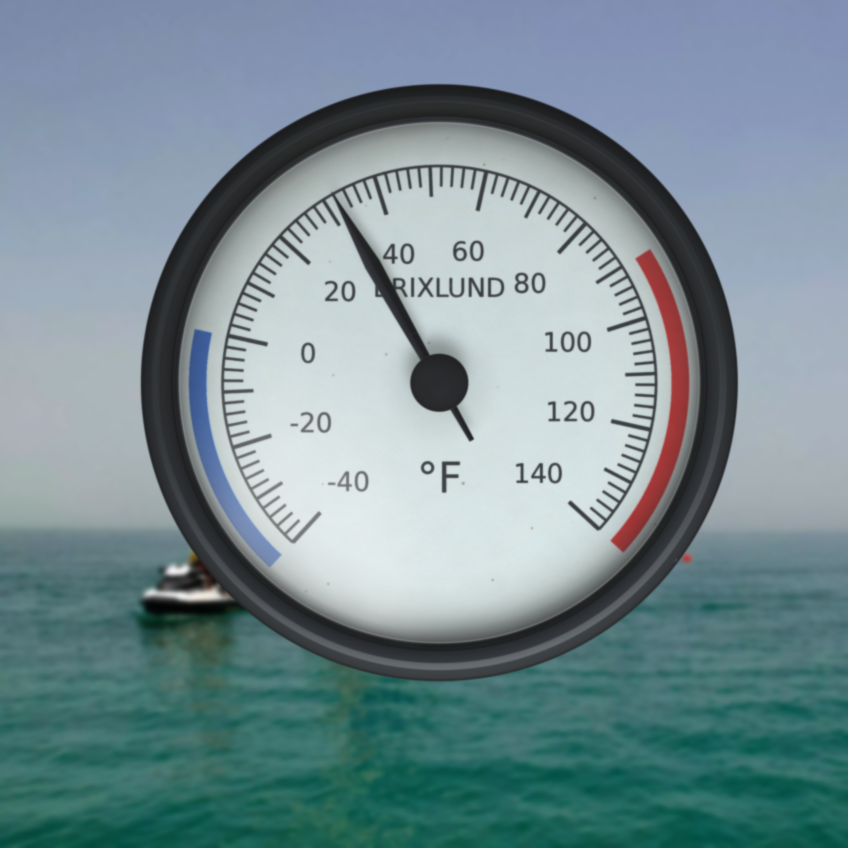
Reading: 32; °F
